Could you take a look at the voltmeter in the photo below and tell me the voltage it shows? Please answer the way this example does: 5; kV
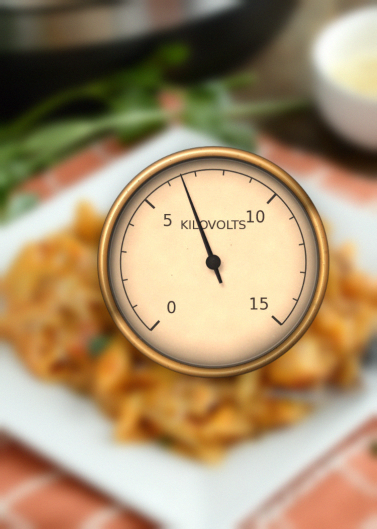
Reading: 6.5; kV
